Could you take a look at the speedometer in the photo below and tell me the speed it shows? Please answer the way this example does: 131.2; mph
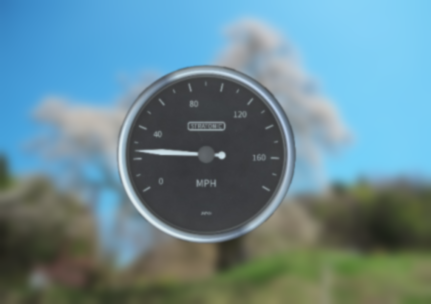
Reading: 25; mph
